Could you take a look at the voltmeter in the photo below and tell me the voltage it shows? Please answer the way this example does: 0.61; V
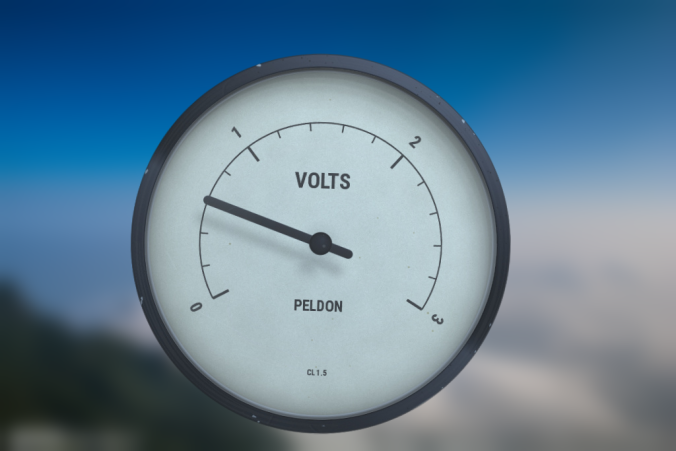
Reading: 0.6; V
